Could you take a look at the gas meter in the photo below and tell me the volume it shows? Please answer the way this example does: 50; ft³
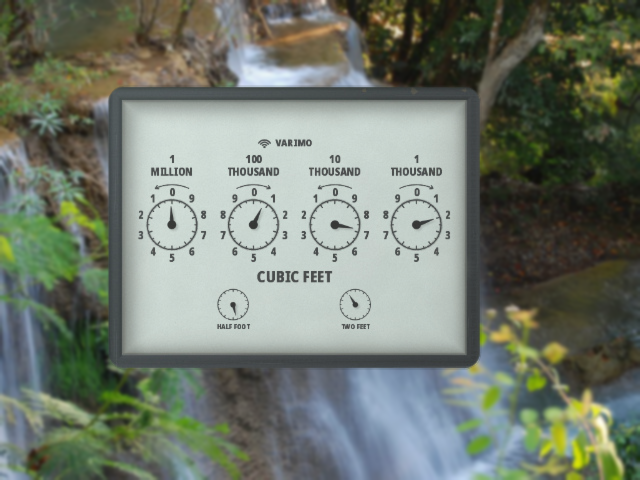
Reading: 7200; ft³
